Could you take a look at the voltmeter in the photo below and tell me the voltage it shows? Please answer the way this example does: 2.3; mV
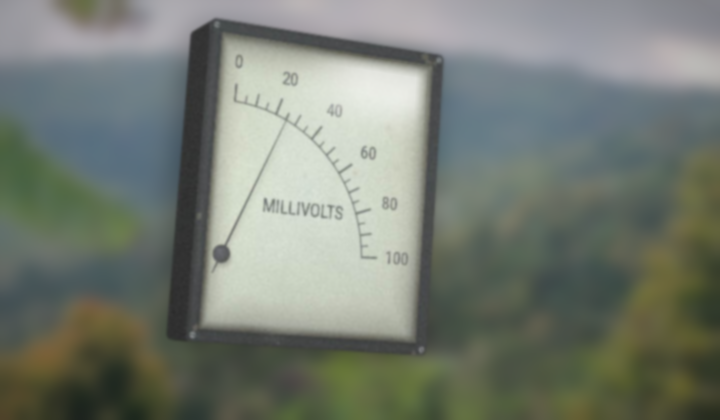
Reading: 25; mV
